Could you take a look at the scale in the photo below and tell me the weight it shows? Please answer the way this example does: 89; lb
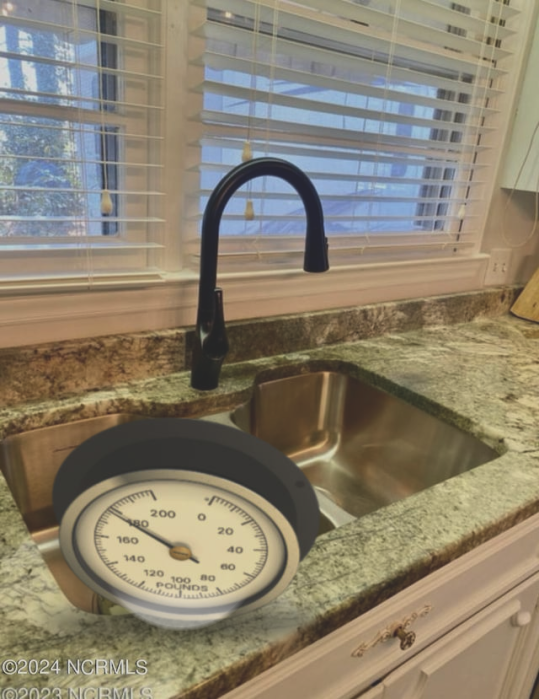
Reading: 180; lb
